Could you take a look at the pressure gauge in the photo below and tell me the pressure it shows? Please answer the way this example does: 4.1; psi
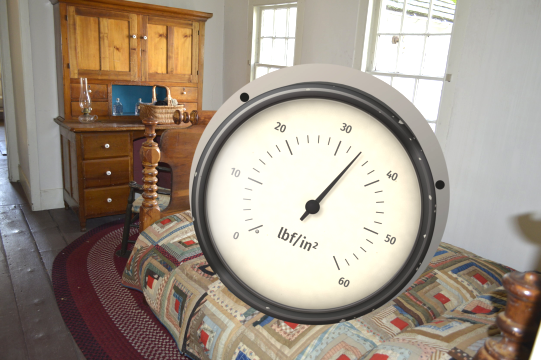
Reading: 34; psi
